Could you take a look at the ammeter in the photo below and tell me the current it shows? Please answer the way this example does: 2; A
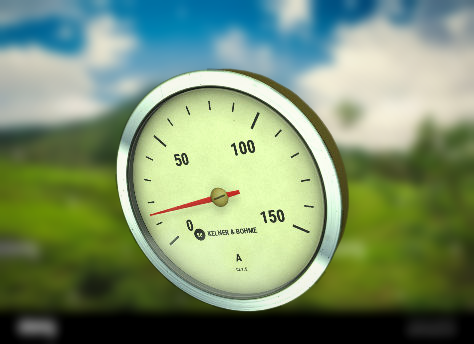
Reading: 15; A
